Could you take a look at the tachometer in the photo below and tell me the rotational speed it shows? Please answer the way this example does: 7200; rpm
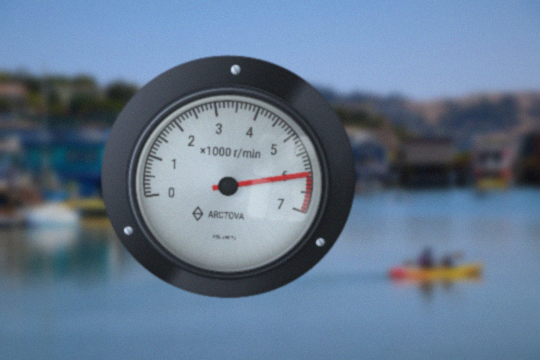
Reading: 6000; rpm
